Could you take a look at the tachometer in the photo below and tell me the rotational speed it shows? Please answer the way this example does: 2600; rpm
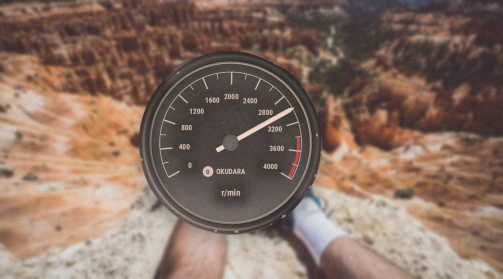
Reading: 3000; rpm
